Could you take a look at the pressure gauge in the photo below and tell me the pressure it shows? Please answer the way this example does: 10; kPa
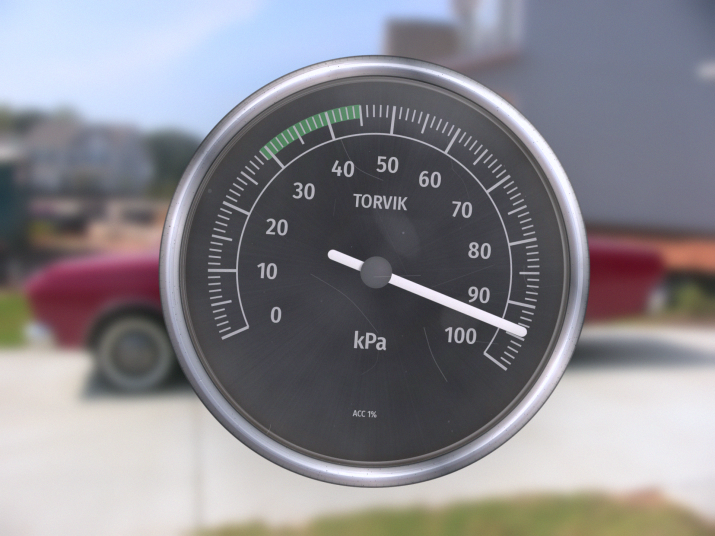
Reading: 94; kPa
